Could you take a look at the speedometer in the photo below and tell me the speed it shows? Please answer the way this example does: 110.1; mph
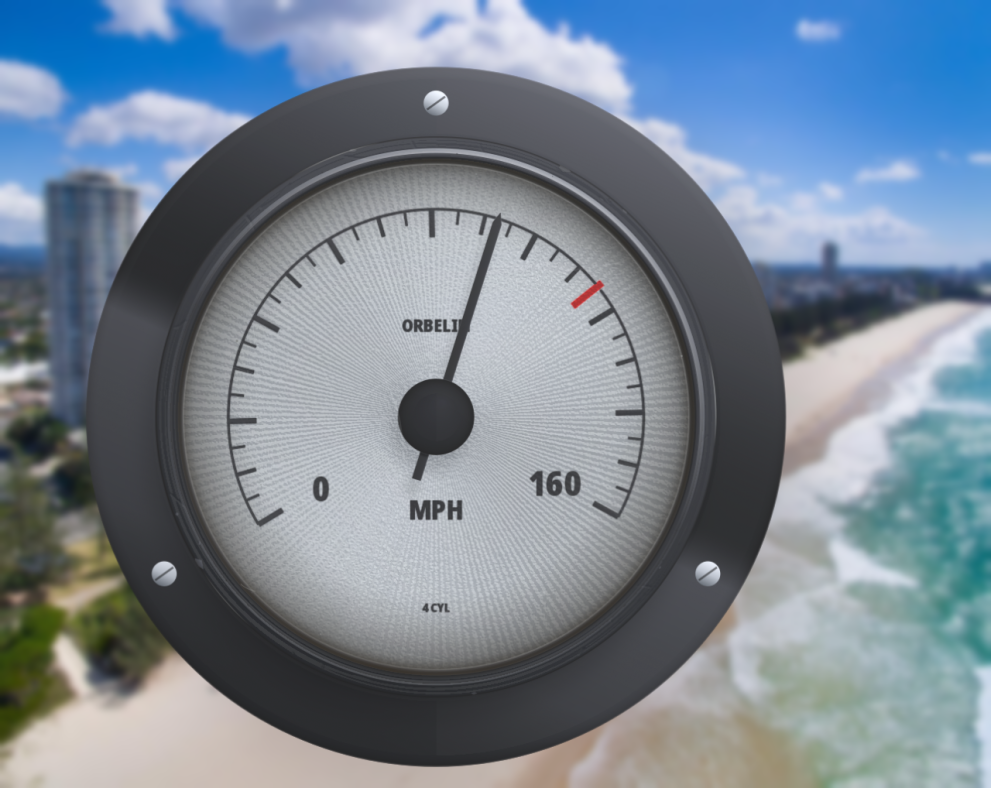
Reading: 92.5; mph
